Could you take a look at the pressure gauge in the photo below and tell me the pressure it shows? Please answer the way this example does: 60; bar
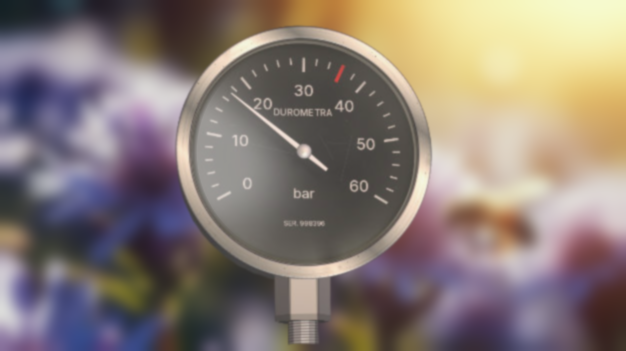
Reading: 17; bar
